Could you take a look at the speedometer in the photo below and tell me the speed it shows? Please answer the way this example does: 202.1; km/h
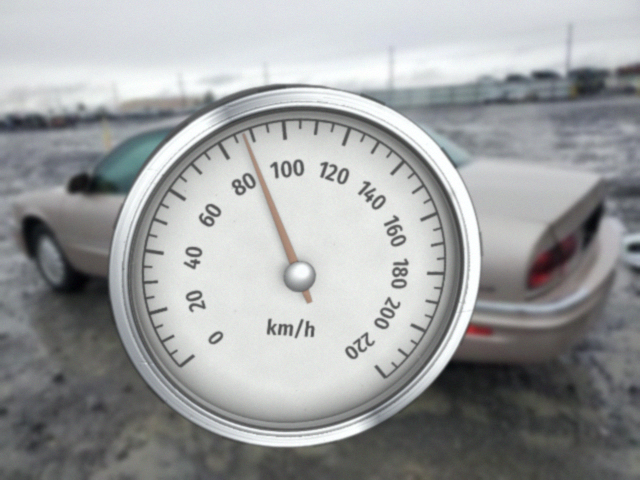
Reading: 87.5; km/h
